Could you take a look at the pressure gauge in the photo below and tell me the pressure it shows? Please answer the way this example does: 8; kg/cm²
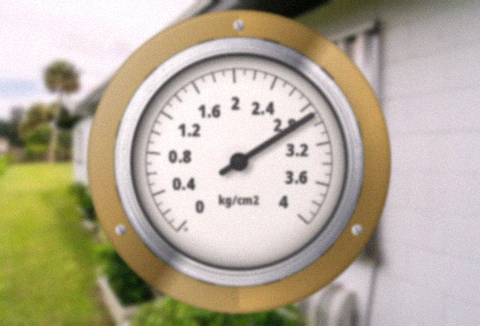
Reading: 2.9; kg/cm²
